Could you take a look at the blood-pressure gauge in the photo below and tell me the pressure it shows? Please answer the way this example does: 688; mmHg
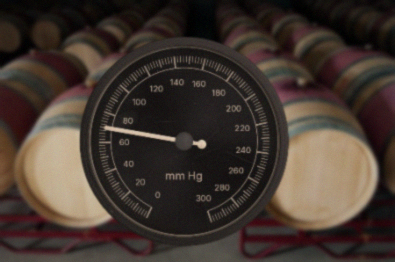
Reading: 70; mmHg
